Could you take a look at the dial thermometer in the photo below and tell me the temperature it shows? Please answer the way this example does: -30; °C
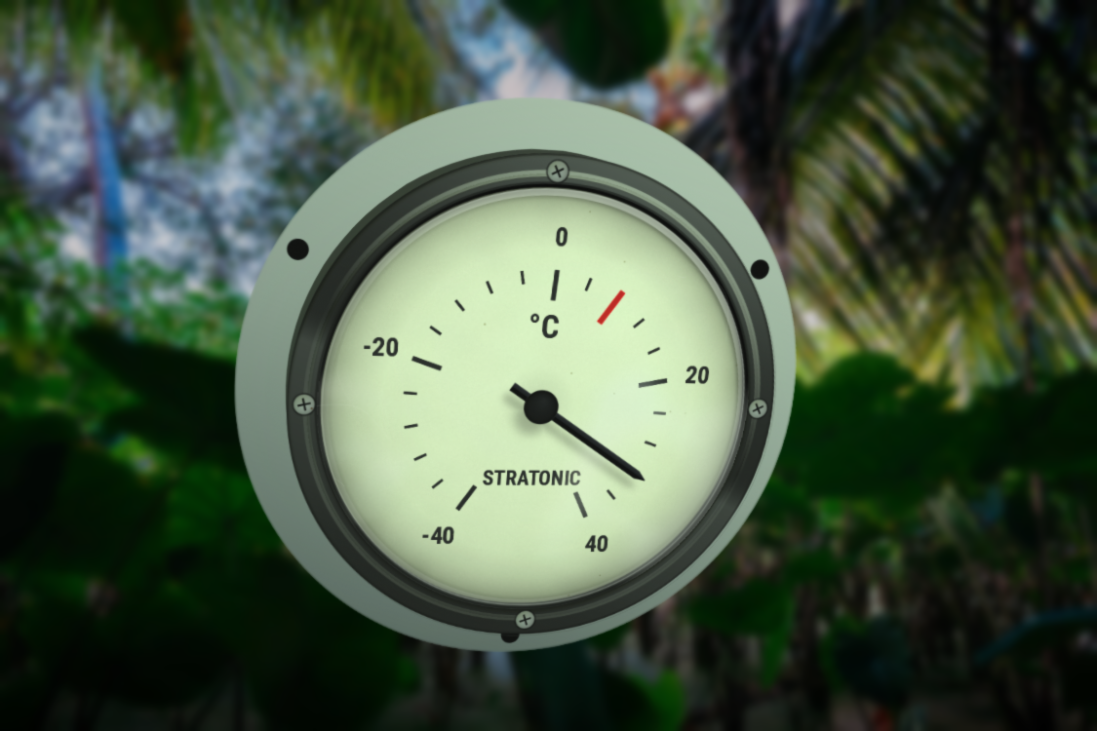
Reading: 32; °C
